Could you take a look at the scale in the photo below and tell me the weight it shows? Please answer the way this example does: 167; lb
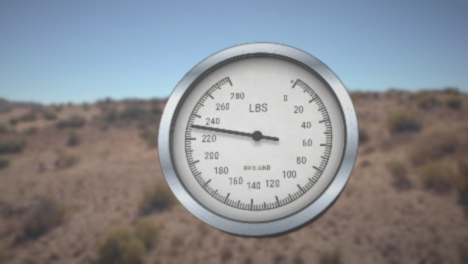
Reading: 230; lb
